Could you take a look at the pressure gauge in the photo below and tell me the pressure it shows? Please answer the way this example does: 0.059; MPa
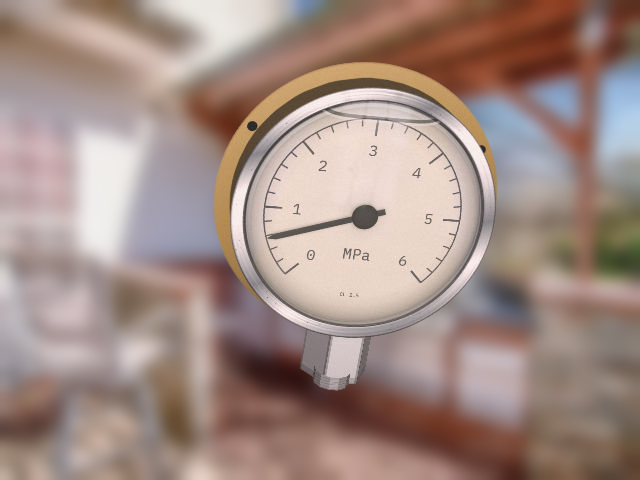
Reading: 0.6; MPa
